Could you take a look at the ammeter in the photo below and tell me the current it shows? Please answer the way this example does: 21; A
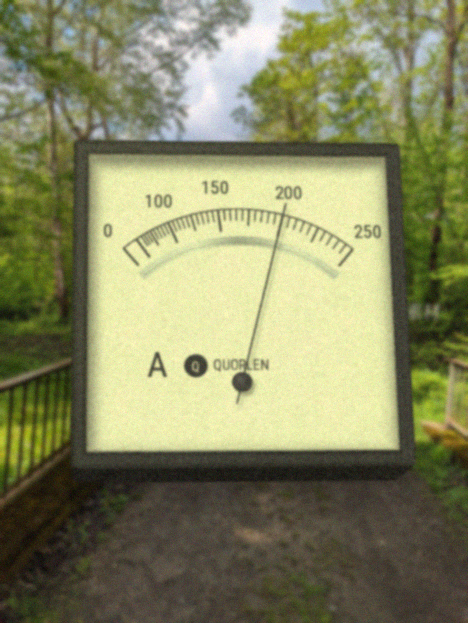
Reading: 200; A
